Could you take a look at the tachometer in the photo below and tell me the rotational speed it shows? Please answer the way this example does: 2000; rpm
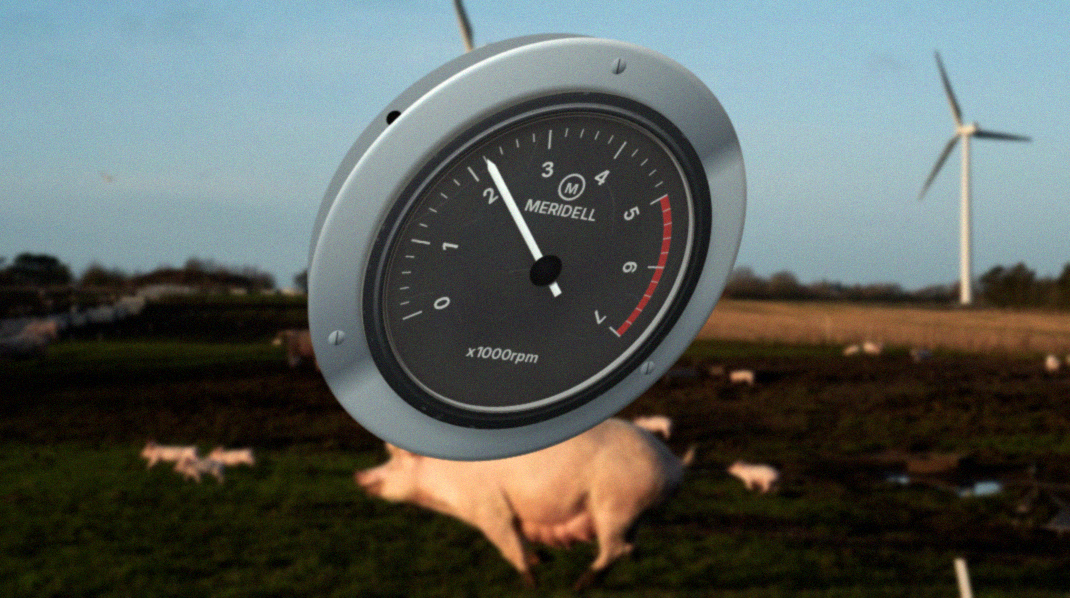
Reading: 2200; rpm
